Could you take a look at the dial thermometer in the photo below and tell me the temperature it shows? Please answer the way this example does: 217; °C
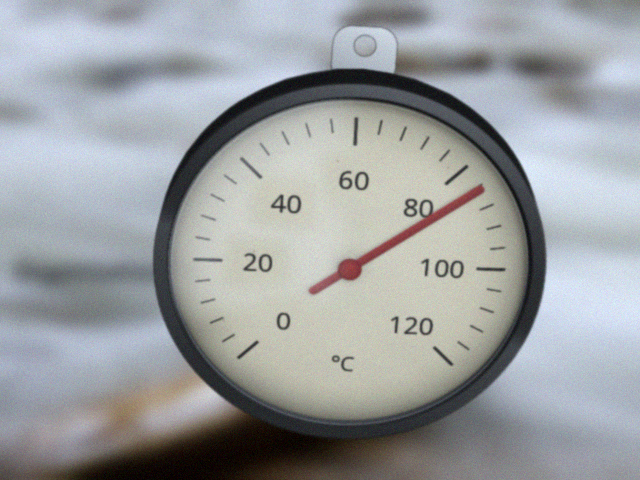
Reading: 84; °C
